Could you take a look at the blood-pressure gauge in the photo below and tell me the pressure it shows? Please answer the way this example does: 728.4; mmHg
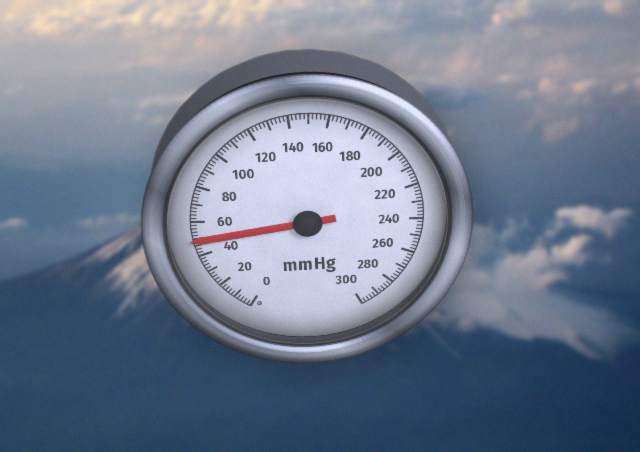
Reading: 50; mmHg
